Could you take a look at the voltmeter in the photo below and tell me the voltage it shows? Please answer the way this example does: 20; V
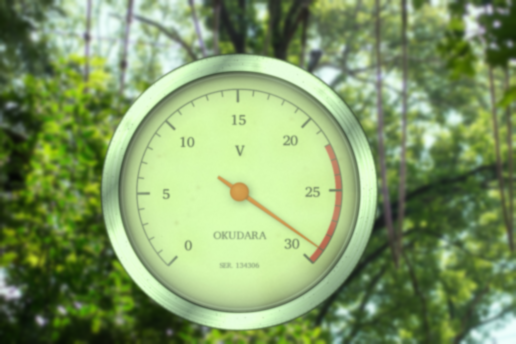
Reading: 29; V
